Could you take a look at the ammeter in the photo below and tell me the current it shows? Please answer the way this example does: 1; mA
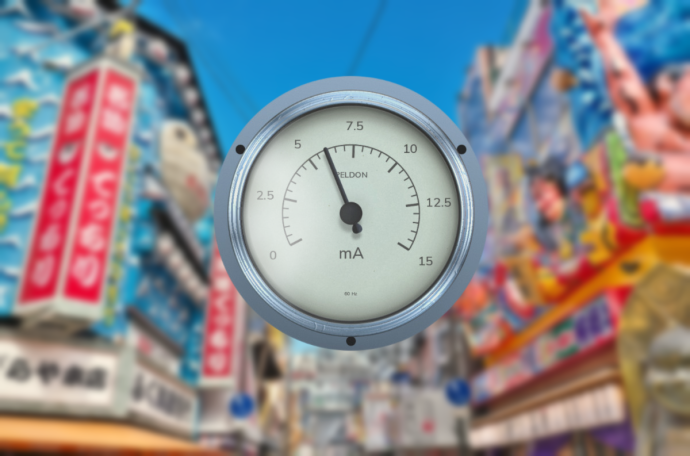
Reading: 6; mA
